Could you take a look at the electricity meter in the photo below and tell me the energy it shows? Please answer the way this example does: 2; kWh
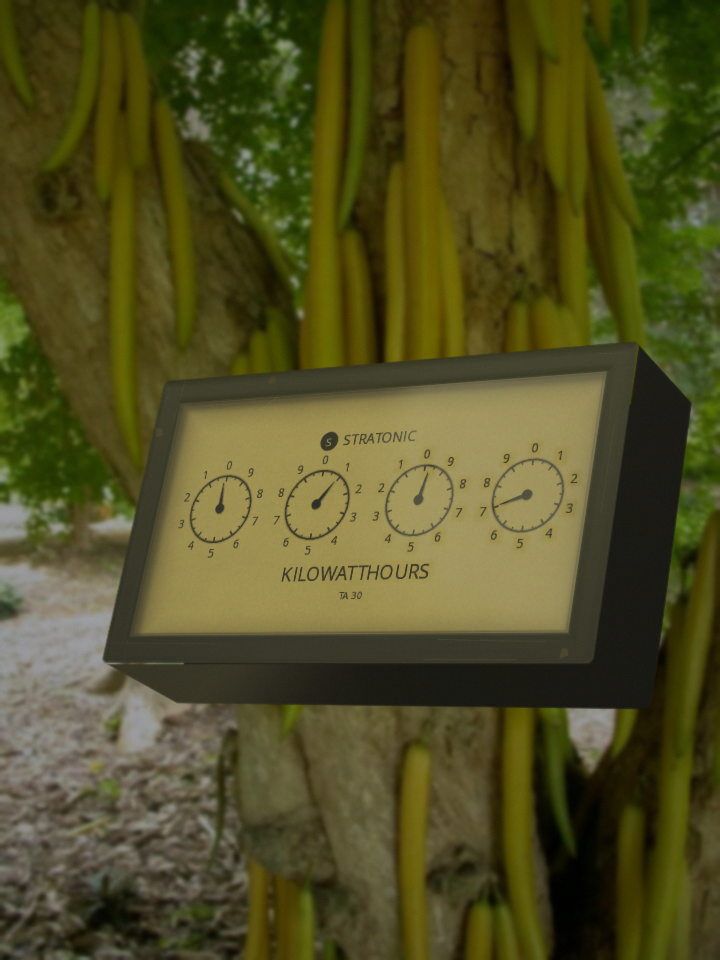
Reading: 97; kWh
